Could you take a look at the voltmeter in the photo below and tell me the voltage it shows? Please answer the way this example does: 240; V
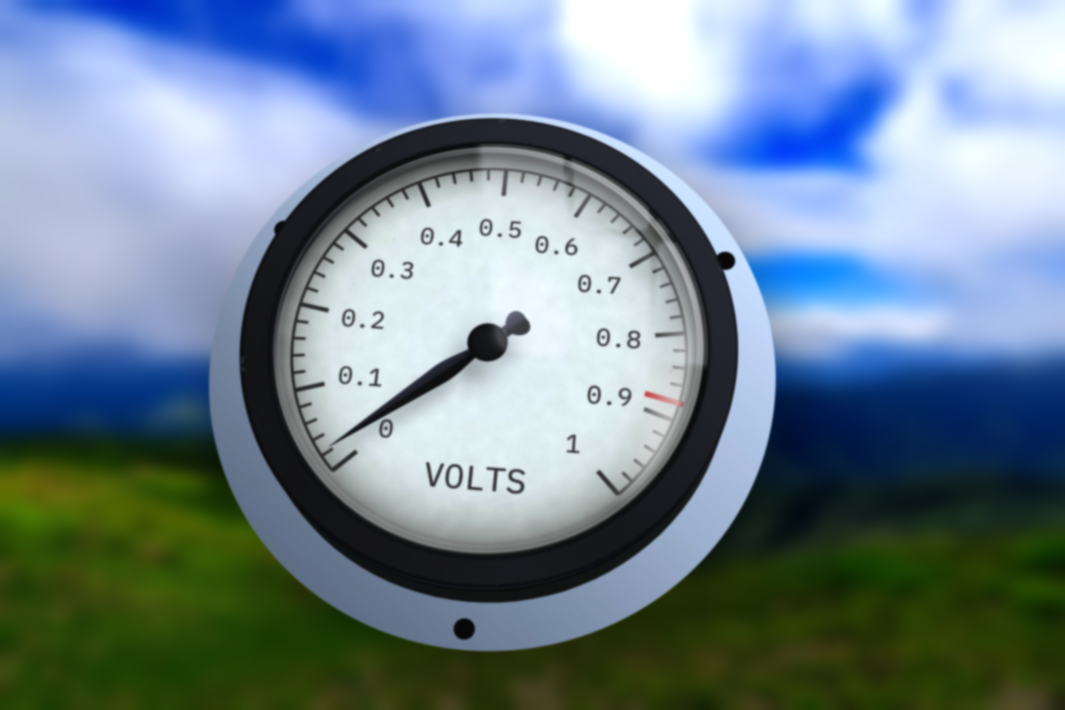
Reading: 0.02; V
